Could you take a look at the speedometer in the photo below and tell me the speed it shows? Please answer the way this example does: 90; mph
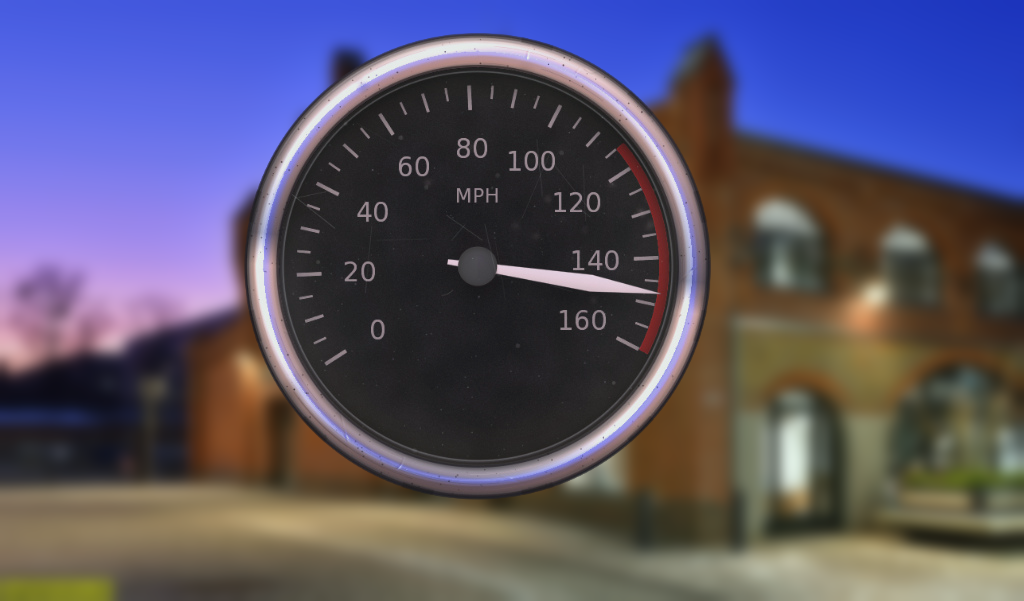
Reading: 147.5; mph
